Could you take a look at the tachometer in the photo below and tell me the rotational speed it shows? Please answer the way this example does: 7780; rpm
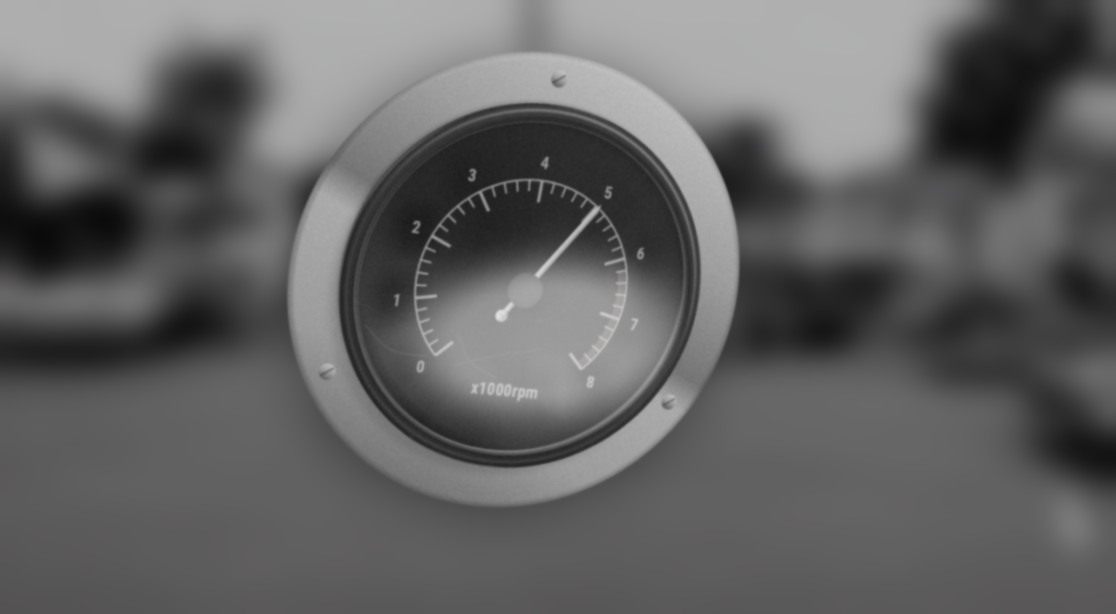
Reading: 5000; rpm
